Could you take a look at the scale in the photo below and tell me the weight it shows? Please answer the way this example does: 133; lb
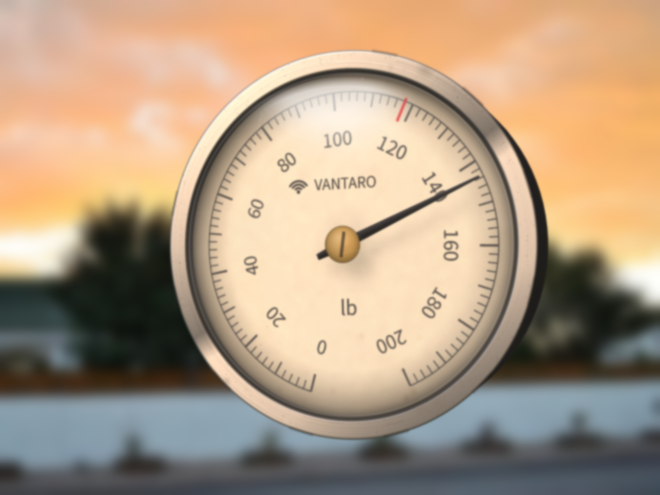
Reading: 144; lb
